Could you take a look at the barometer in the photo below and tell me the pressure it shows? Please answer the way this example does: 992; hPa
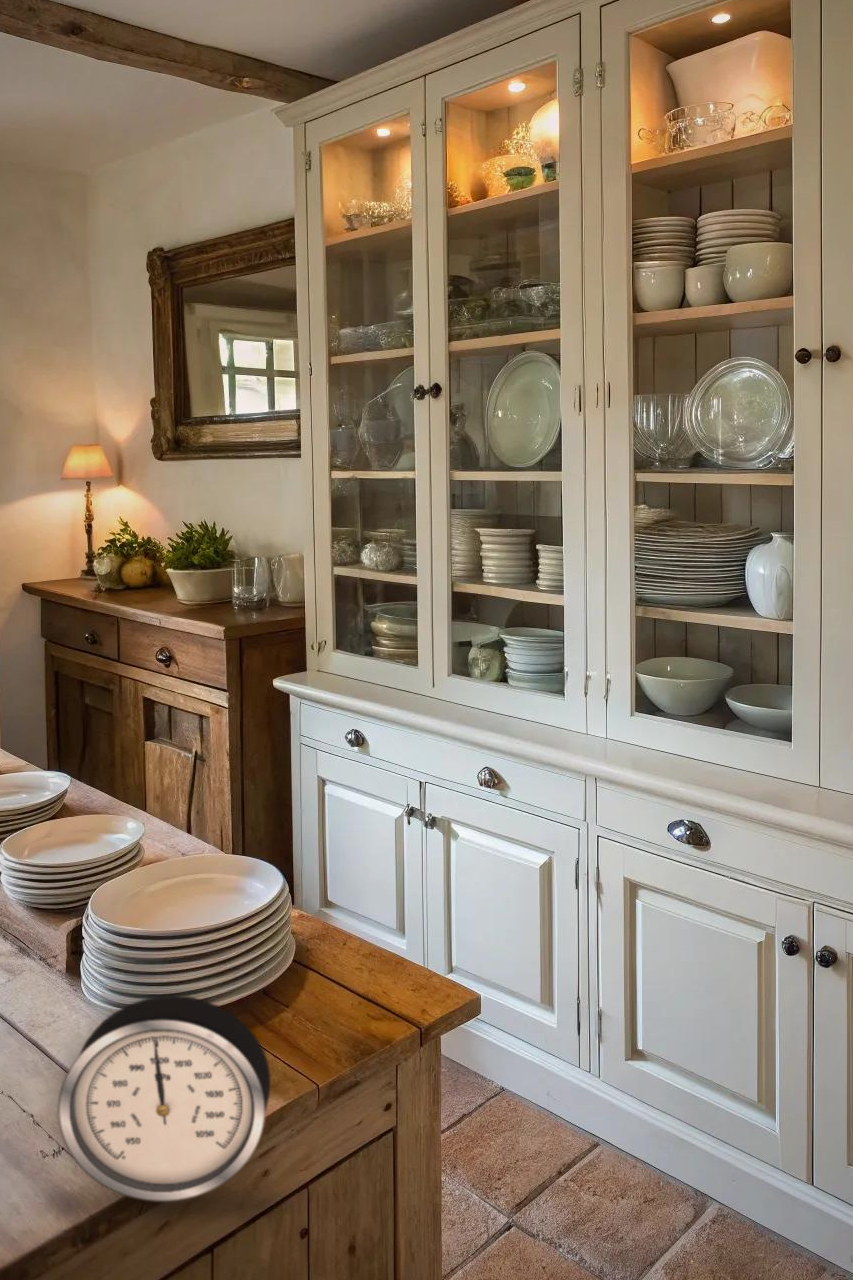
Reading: 1000; hPa
